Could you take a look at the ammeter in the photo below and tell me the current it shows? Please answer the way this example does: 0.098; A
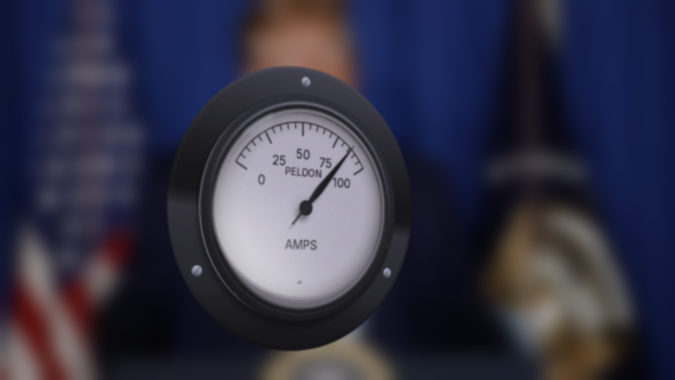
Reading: 85; A
